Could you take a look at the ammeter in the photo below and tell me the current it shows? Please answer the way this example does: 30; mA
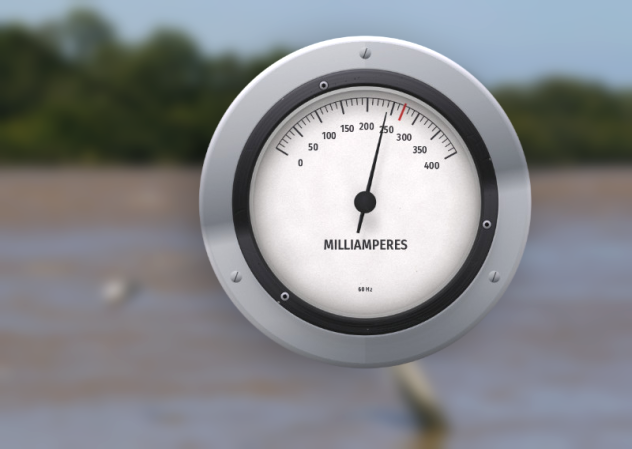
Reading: 240; mA
